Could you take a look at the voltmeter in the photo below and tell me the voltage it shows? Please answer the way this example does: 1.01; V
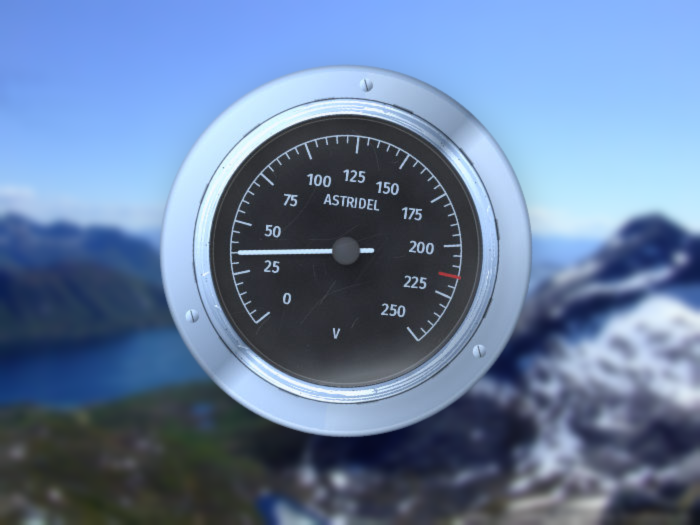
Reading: 35; V
